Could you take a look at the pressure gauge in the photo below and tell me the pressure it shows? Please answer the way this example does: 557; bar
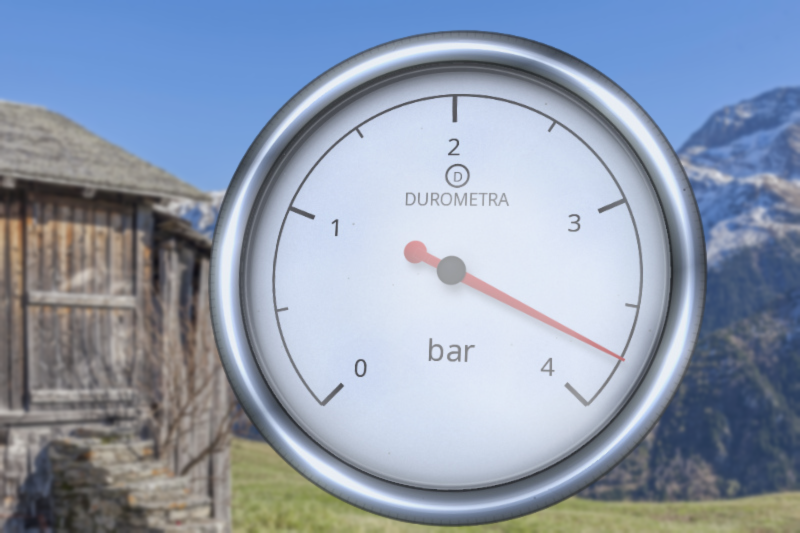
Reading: 3.75; bar
